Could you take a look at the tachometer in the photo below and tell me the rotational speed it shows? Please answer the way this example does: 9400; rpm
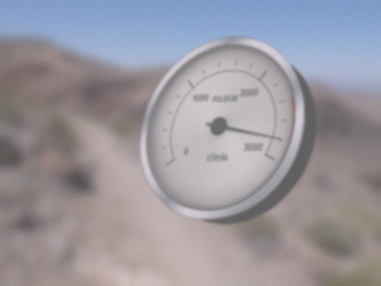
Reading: 2800; rpm
